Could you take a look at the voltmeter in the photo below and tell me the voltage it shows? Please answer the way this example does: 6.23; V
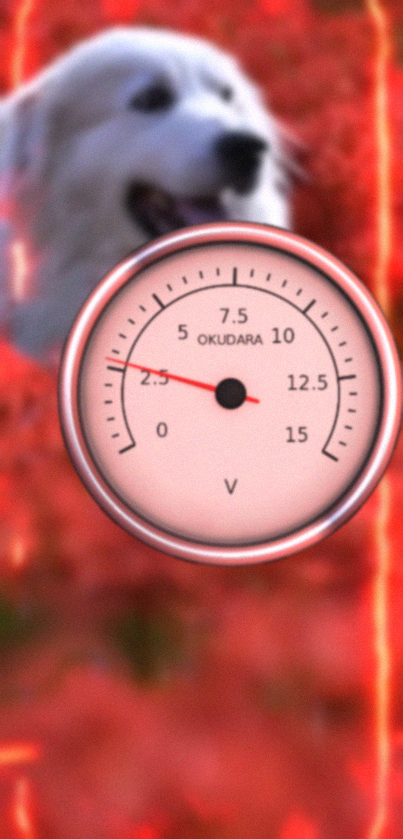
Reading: 2.75; V
